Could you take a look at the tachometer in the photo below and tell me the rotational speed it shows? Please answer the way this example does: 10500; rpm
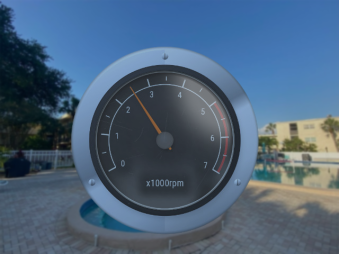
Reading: 2500; rpm
